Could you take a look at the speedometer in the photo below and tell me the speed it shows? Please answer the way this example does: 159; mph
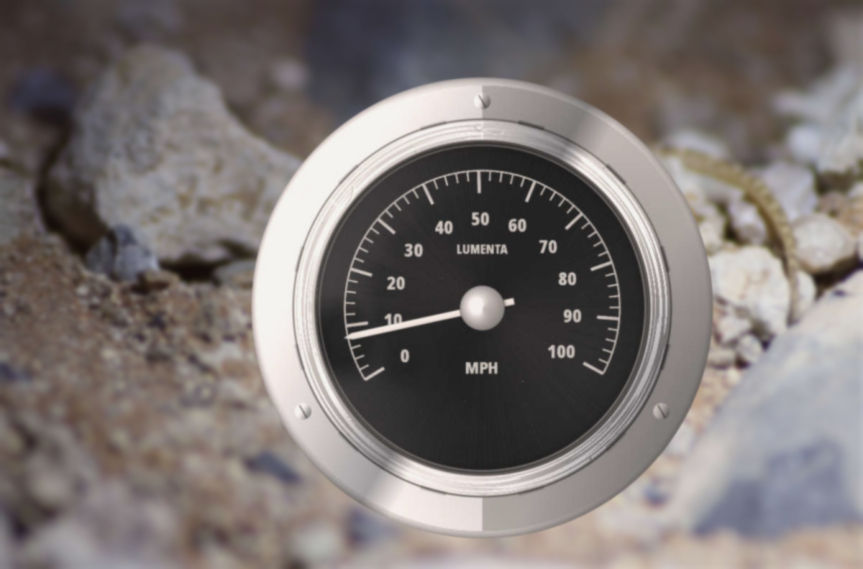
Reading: 8; mph
